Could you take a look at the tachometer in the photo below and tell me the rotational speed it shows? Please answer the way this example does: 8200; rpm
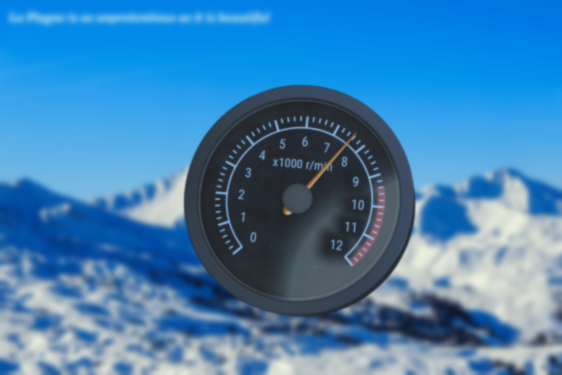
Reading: 7600; rpm
